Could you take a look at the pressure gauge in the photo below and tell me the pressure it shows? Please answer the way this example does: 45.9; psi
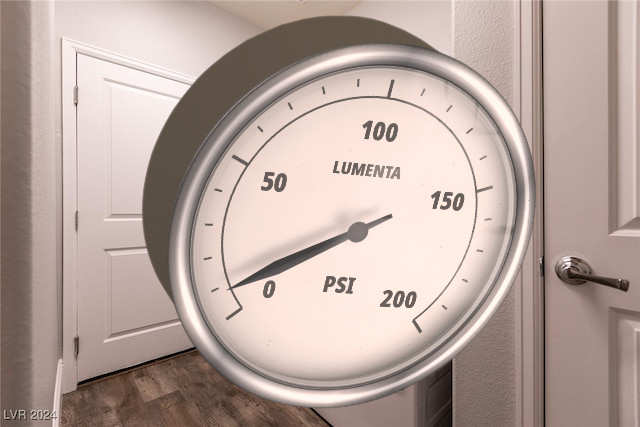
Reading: 10; psi
